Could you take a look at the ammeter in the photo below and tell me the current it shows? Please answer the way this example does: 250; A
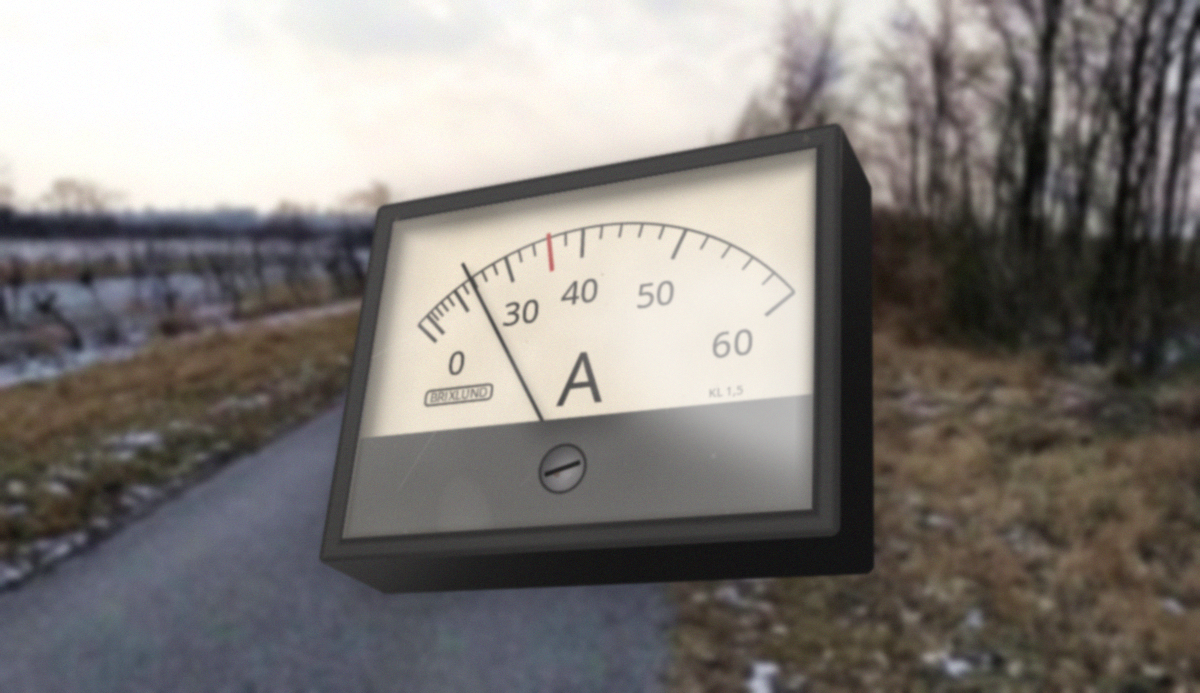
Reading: 24; A
